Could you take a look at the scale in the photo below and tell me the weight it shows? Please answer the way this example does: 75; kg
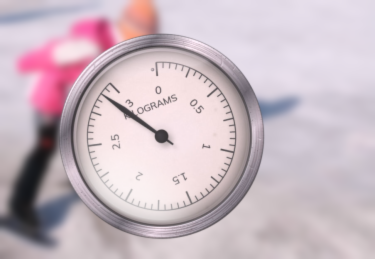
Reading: 2.9; kg
